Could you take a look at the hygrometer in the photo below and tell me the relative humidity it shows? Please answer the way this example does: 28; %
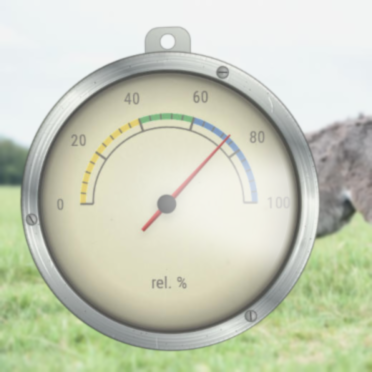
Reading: 74; %
